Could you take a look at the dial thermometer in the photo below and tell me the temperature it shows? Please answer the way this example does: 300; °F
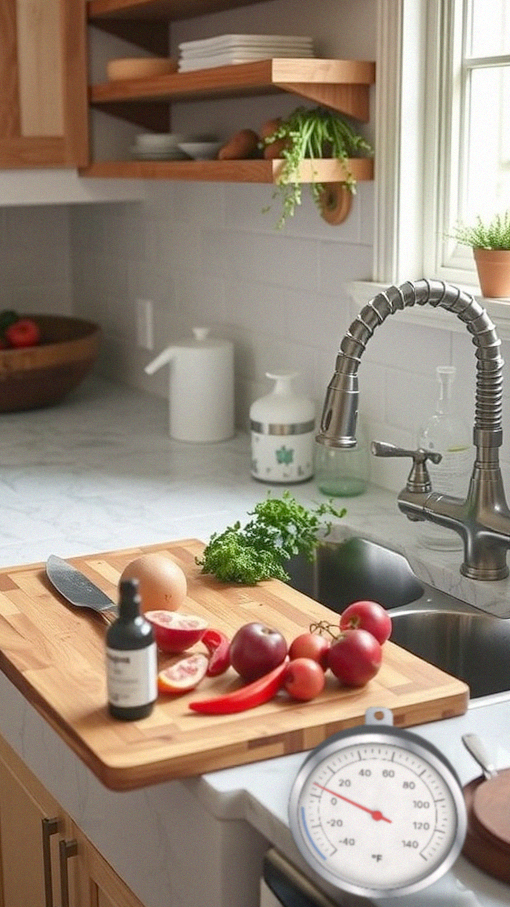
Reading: 8; °F
